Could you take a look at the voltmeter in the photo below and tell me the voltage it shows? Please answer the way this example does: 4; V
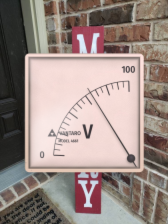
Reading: 65; V
